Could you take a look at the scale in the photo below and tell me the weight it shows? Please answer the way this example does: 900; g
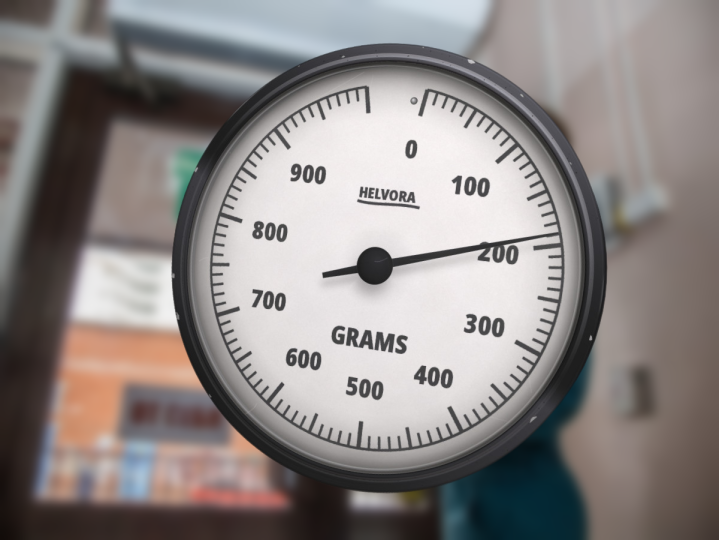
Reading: 190; g
